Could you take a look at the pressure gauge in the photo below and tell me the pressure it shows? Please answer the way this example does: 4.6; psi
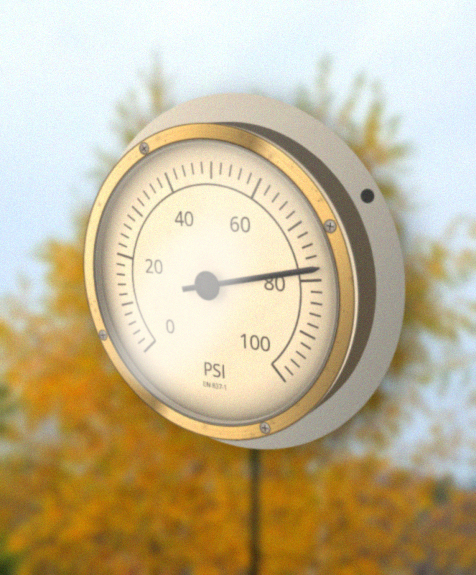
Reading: 78; psi
